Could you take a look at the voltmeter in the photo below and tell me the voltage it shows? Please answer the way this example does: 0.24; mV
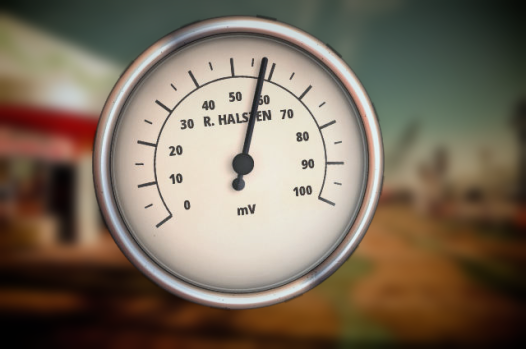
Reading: 57.5; mV
